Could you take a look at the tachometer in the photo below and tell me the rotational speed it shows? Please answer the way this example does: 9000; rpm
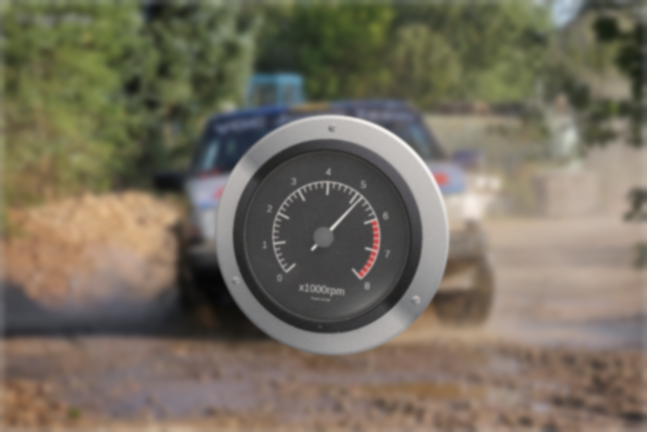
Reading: 5200; rpm
